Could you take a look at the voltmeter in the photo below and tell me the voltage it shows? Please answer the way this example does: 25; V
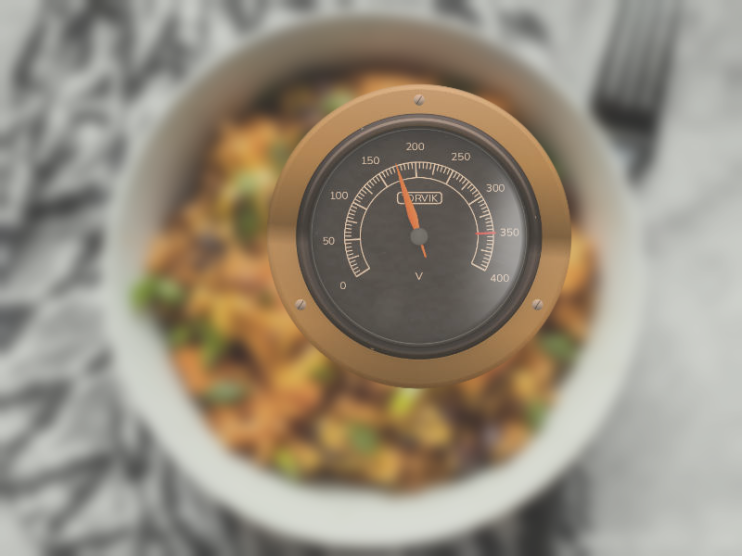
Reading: 175; V
